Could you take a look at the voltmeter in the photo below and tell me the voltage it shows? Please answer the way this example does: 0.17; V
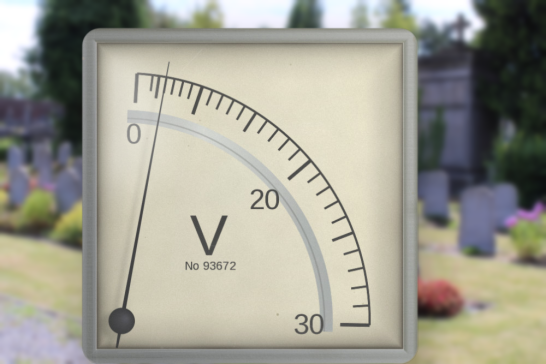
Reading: 6; V
